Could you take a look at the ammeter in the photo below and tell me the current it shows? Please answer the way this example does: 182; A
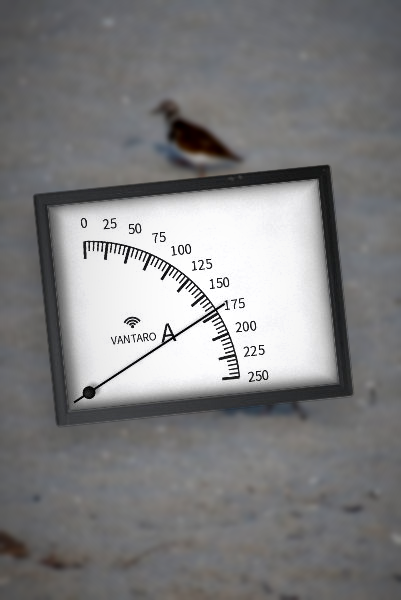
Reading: 170; A
